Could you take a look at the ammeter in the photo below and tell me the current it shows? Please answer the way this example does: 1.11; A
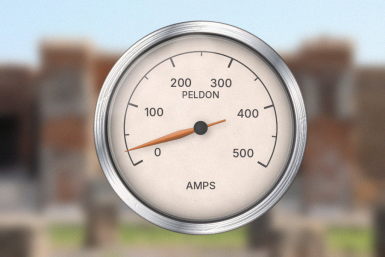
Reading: 25; A
